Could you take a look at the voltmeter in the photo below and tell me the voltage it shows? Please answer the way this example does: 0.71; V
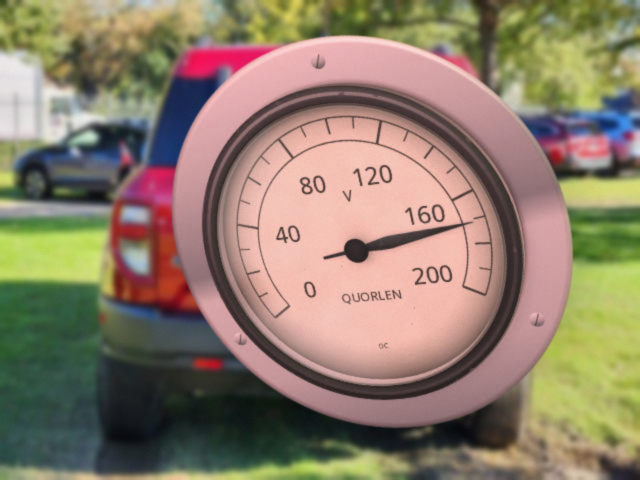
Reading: 170; V
